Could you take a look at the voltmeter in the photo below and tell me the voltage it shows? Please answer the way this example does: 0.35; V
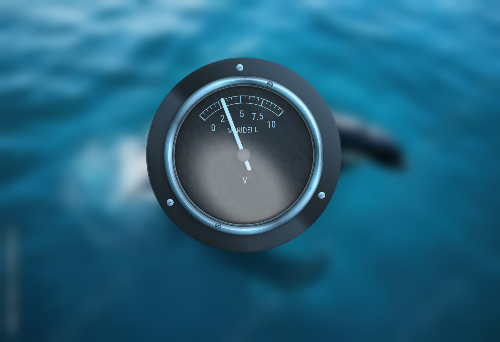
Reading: 3; V
